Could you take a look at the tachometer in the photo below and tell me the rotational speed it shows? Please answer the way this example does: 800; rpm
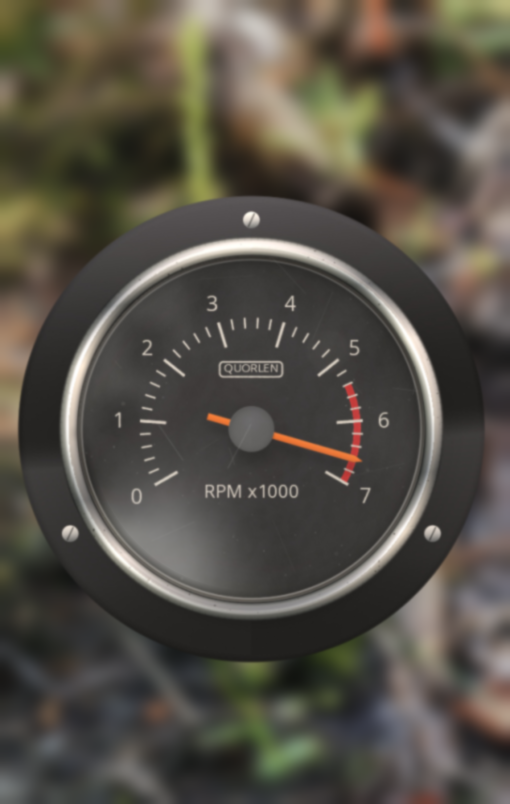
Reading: 6600; rpm
